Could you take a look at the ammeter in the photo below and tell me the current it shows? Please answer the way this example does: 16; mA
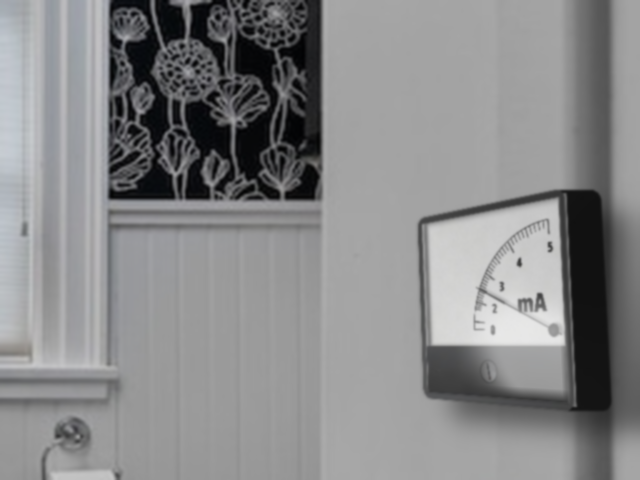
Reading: 2.5; mA
